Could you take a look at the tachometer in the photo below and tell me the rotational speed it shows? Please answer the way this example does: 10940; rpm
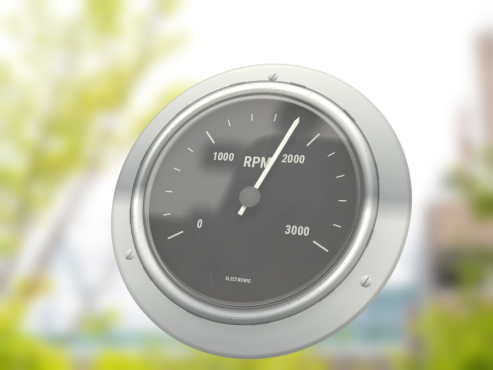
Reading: 1800; rpm
